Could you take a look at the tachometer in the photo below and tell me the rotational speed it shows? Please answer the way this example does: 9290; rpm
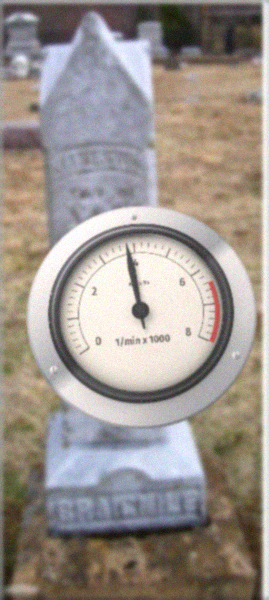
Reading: 3800; rpm
